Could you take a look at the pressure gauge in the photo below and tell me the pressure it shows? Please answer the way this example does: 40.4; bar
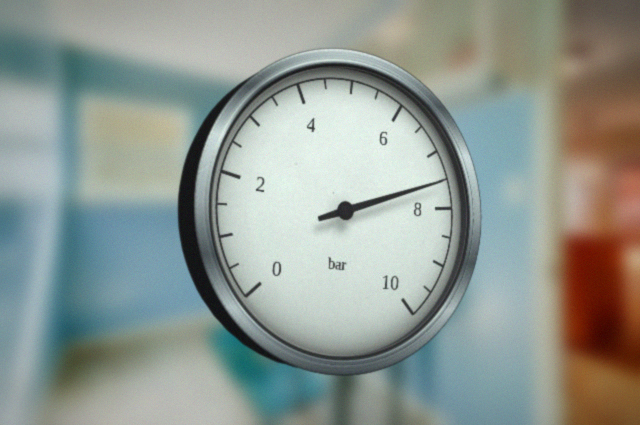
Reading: 7.5; bar
